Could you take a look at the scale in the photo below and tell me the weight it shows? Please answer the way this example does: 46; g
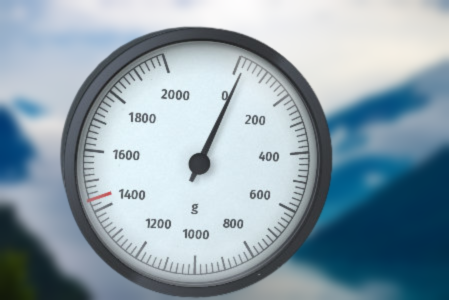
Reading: 20; g
